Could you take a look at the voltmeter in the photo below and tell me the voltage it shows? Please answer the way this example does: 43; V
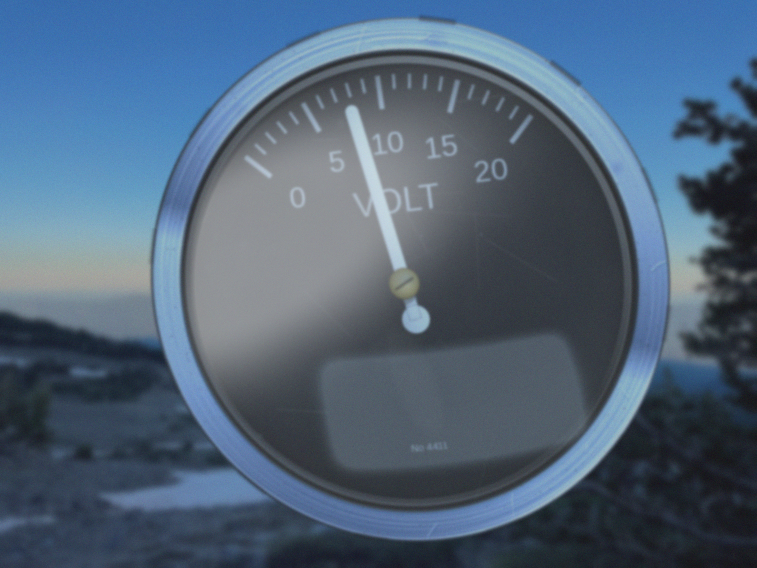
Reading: 8; V
